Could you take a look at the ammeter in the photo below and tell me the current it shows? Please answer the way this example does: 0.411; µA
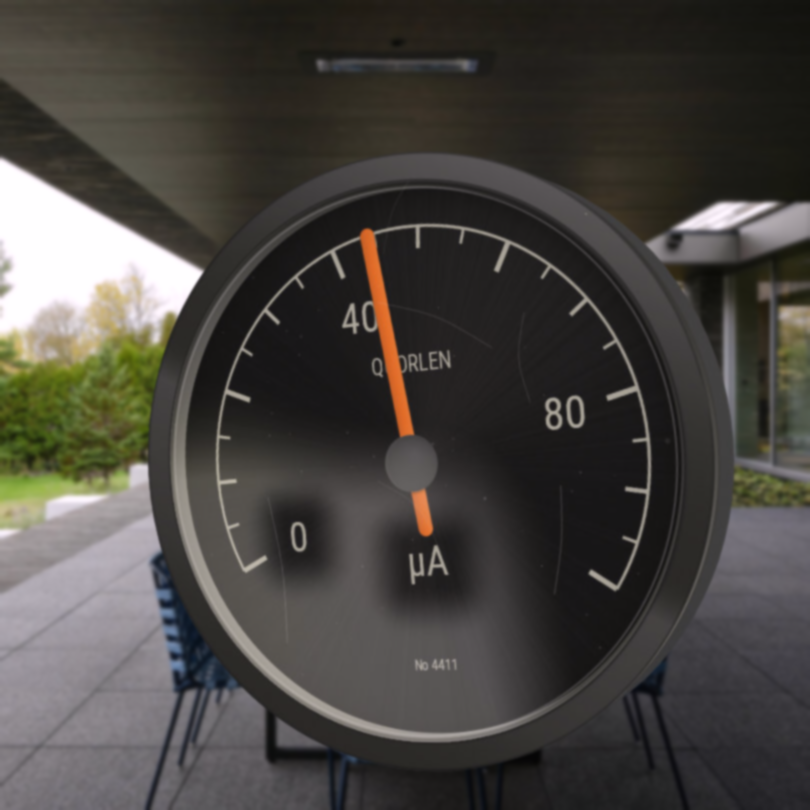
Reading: 45; µA
